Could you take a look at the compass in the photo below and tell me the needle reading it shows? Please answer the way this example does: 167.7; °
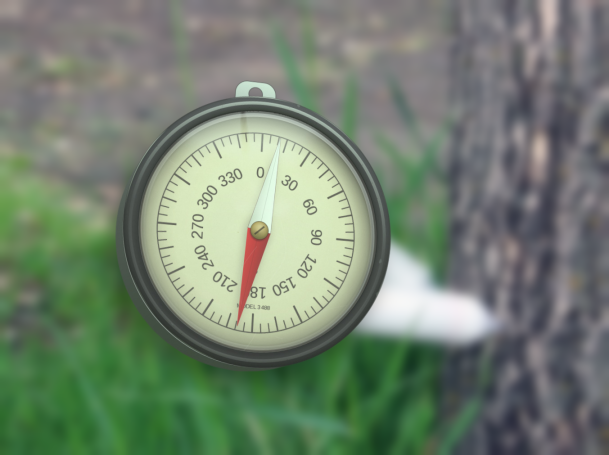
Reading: 190; °
